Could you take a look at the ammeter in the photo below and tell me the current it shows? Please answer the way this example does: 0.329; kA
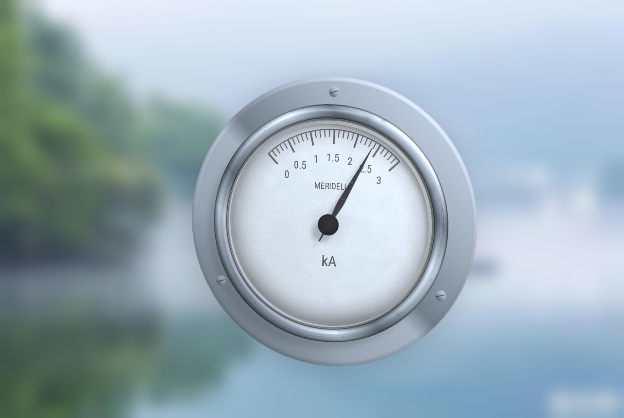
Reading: 2.4; kA
